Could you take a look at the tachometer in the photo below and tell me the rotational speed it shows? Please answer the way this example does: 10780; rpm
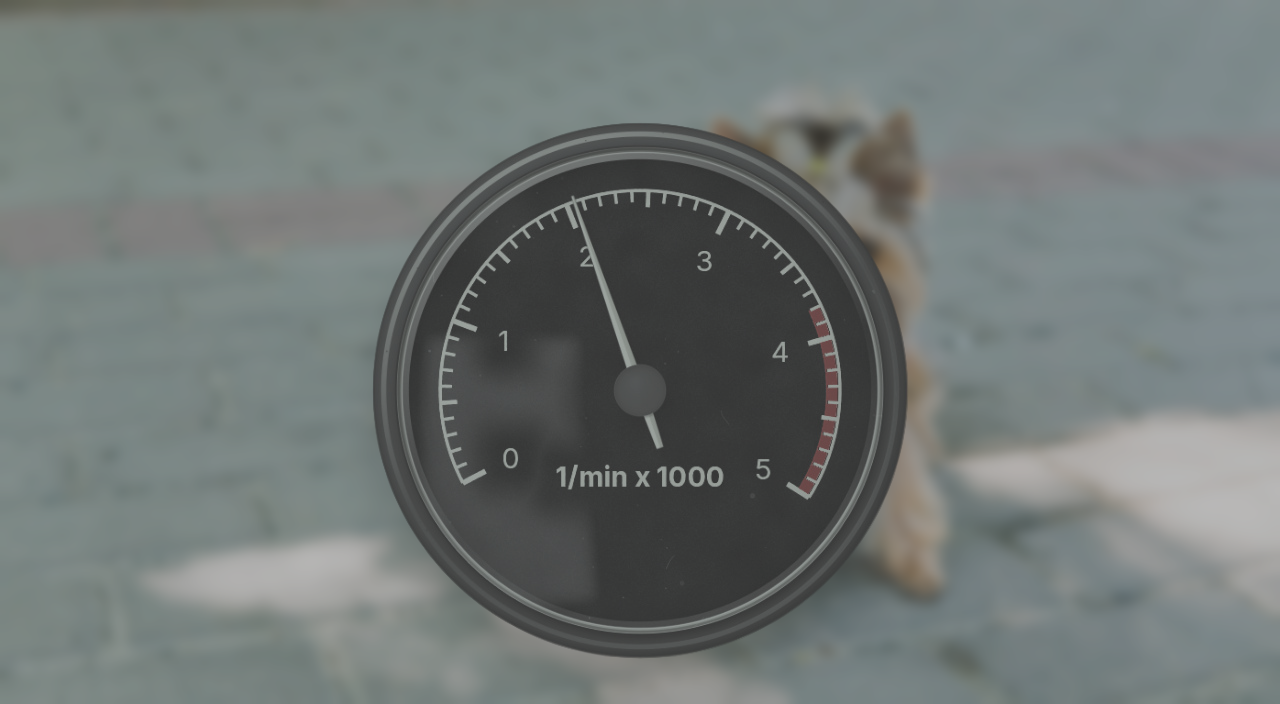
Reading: 2050; rpm
